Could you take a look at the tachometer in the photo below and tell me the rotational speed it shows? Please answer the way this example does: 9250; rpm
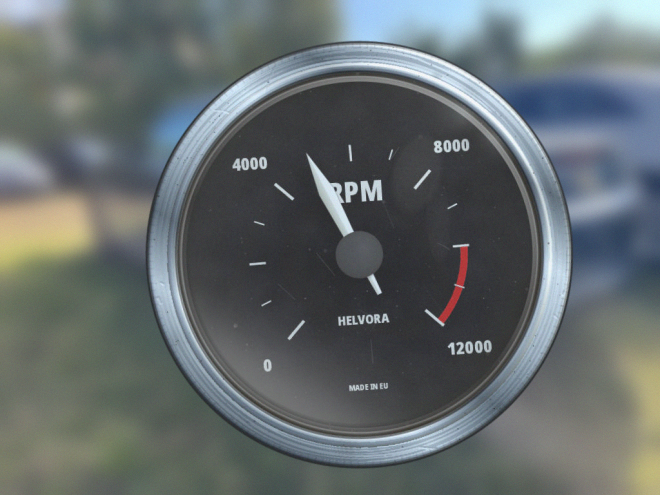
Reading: 5000; rpm
